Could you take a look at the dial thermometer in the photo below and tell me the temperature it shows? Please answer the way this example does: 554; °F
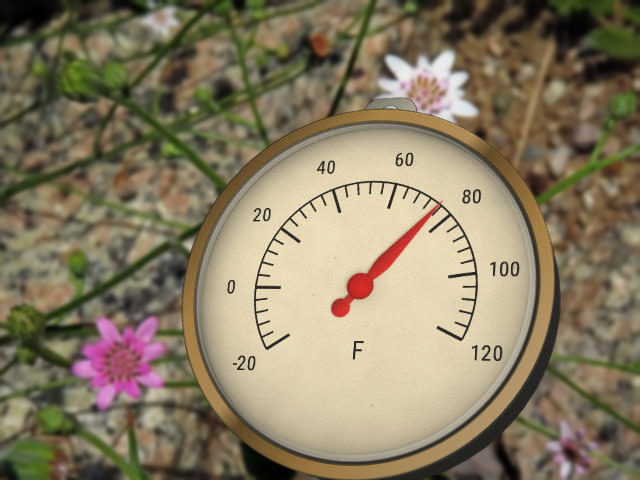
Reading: 76; °F
